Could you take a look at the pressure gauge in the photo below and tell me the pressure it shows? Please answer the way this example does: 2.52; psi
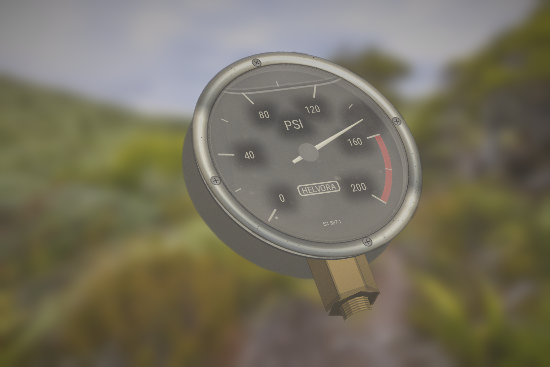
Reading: 150; psi
